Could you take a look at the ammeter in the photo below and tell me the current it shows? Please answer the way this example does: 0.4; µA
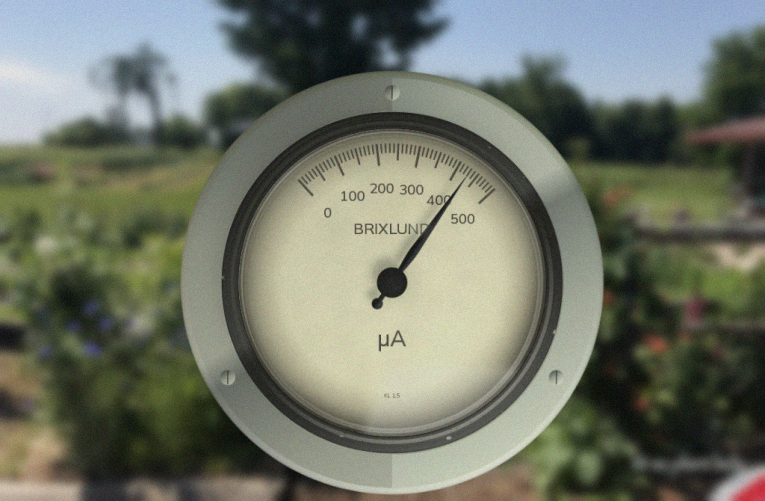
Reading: 430; µA
